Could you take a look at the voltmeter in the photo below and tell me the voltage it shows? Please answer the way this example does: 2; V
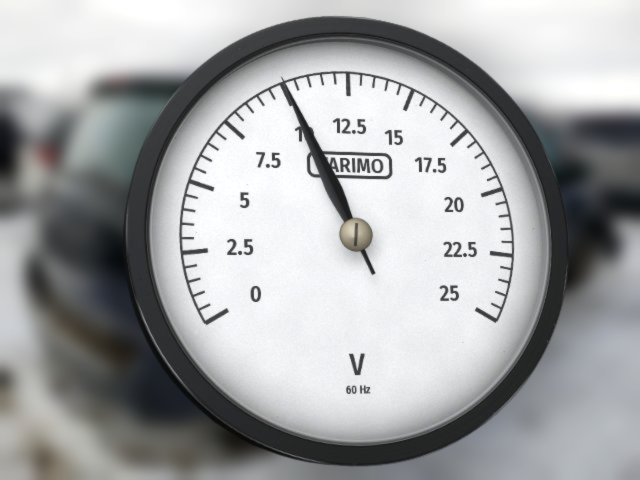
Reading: 10; V
